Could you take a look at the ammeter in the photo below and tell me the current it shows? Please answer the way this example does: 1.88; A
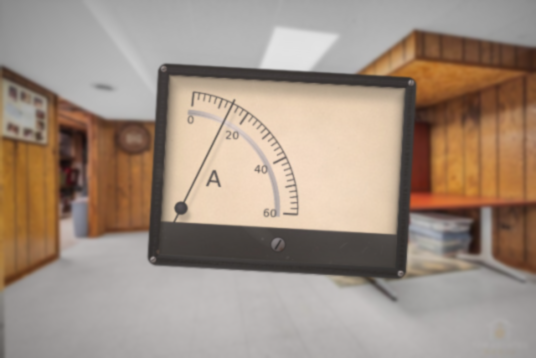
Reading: 14; A
